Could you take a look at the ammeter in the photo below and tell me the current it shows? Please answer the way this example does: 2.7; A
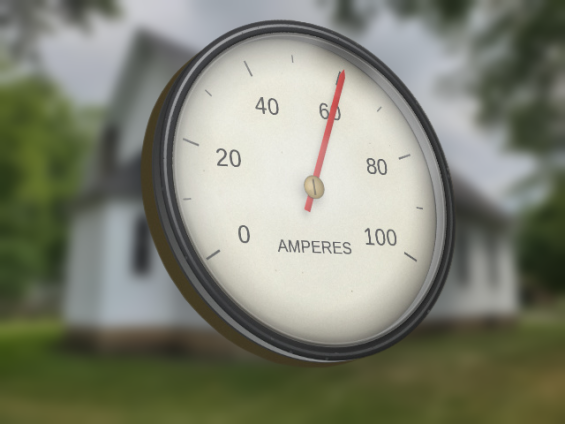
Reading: 60; A
